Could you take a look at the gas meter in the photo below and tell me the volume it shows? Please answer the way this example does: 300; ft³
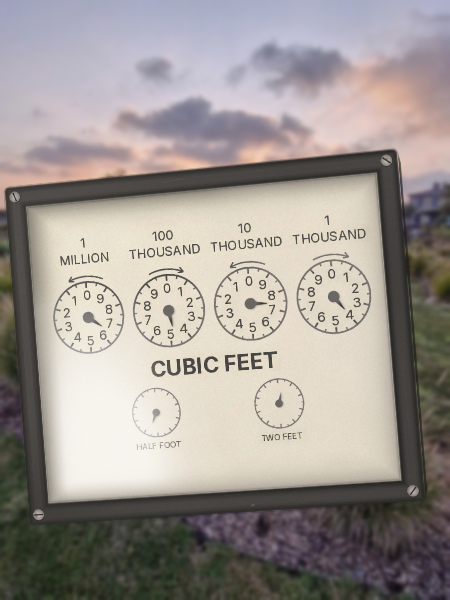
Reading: 647400; ft³
